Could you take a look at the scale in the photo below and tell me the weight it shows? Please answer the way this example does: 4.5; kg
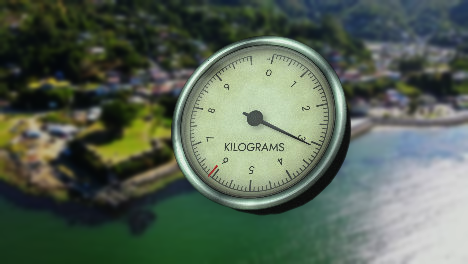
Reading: 3.1; kg
